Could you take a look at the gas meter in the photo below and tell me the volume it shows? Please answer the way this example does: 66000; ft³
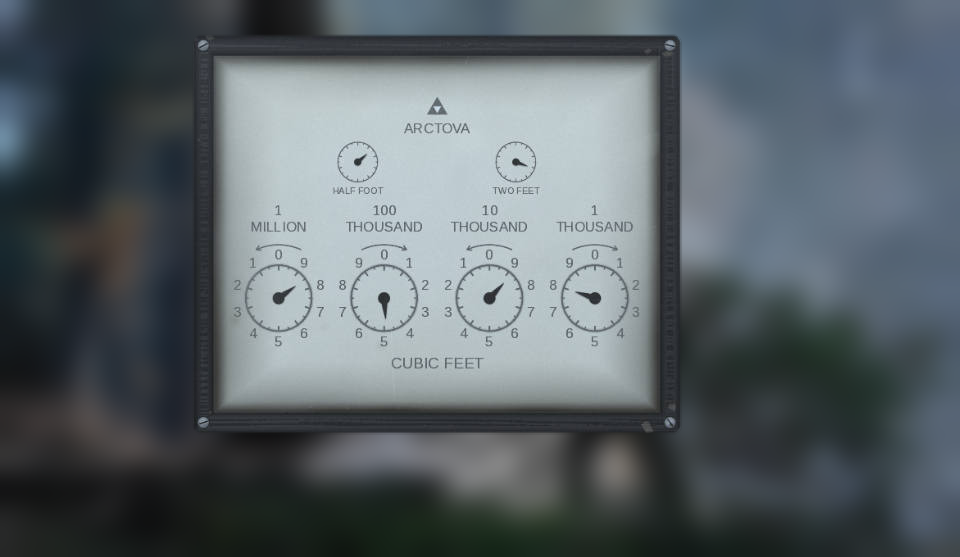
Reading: 848800; ft³
